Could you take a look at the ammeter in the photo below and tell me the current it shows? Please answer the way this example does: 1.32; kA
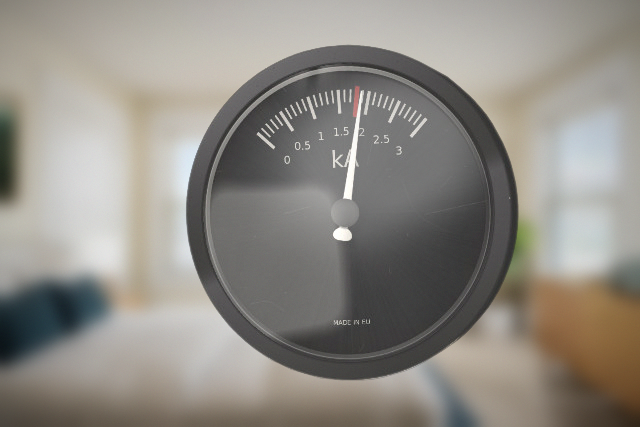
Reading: 1.9; kA
